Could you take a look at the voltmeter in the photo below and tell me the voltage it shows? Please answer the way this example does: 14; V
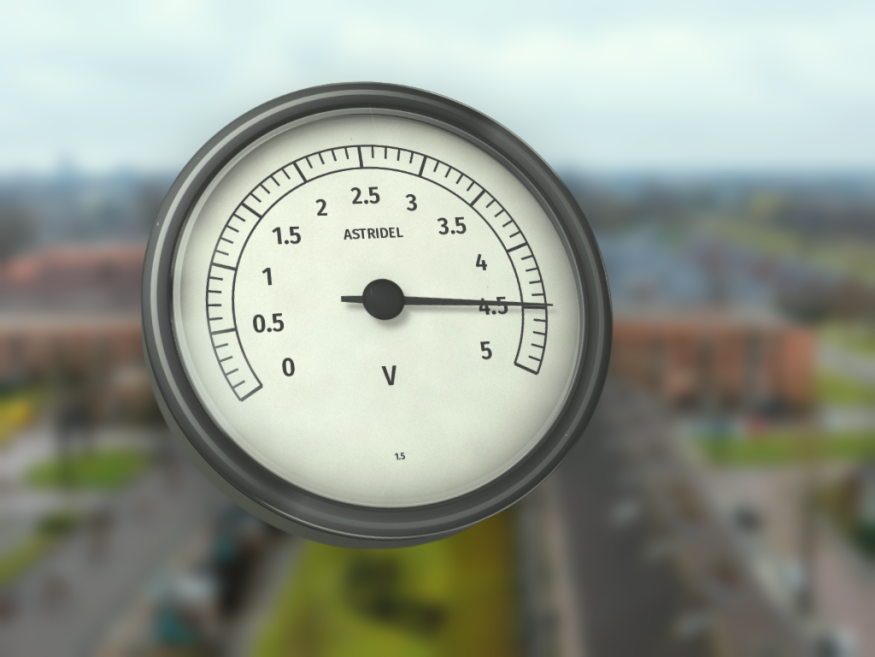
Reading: 4.5; V
